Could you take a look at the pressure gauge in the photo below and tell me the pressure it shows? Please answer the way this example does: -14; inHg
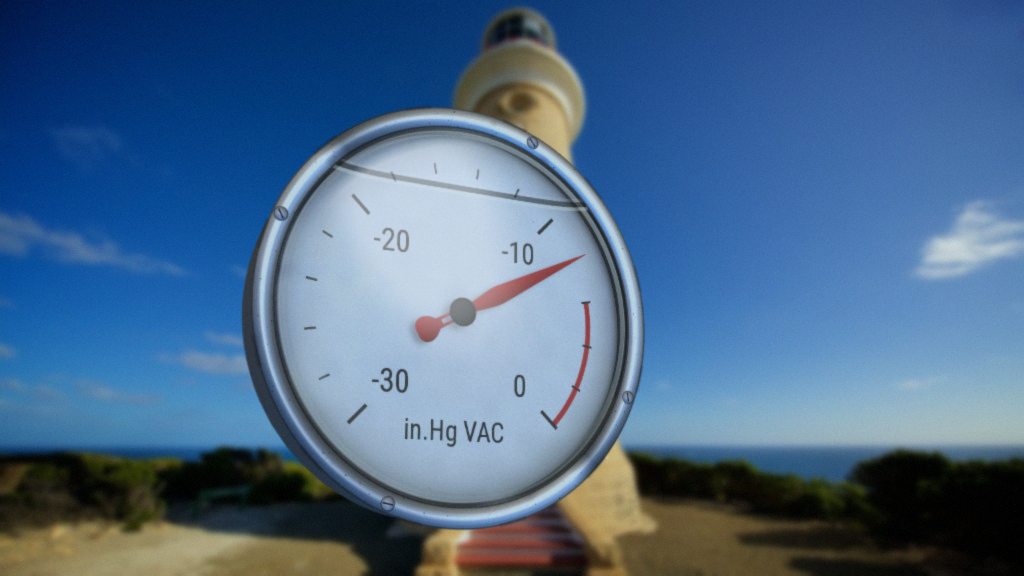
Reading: -8; inHg
